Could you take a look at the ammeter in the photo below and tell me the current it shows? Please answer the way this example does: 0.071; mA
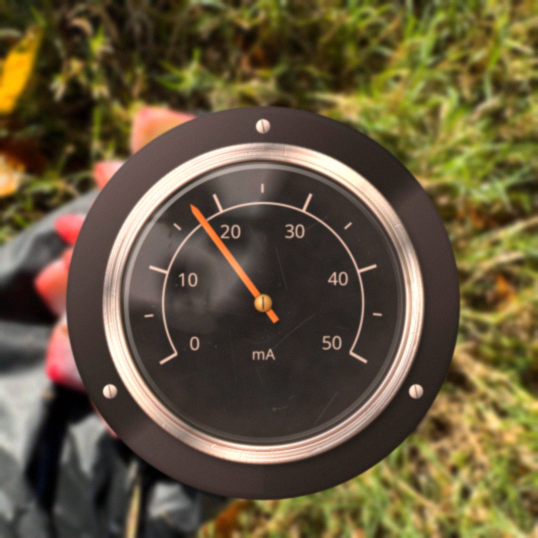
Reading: 17.5; mA
